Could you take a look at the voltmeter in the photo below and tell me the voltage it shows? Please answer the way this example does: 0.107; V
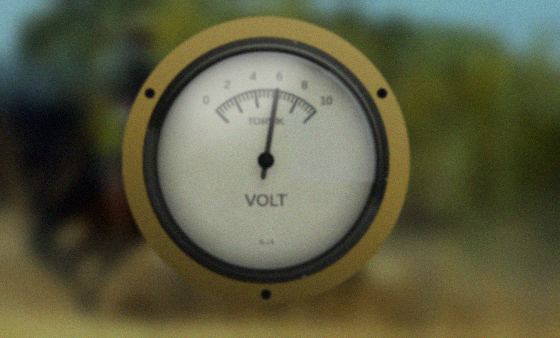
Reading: 6; V
